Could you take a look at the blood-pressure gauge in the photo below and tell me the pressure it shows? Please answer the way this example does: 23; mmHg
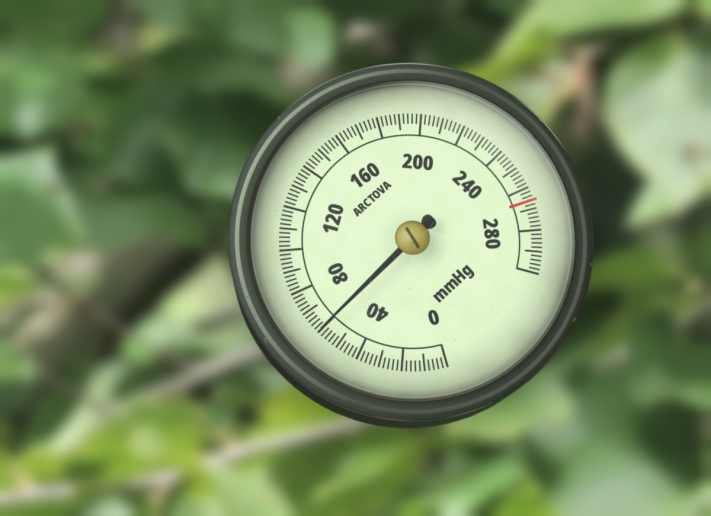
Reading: 60; mmHg
